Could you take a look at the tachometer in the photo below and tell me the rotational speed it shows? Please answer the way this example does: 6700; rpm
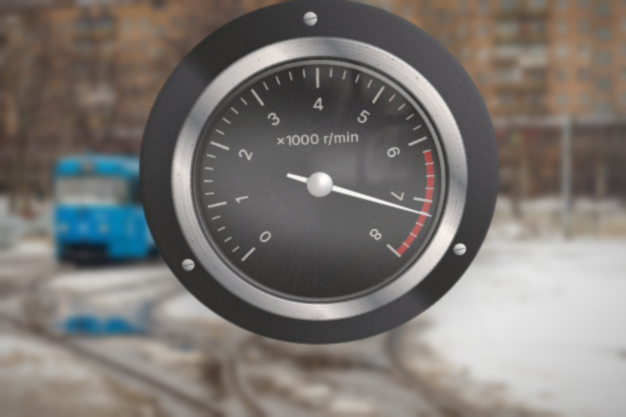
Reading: 7200; rpm
